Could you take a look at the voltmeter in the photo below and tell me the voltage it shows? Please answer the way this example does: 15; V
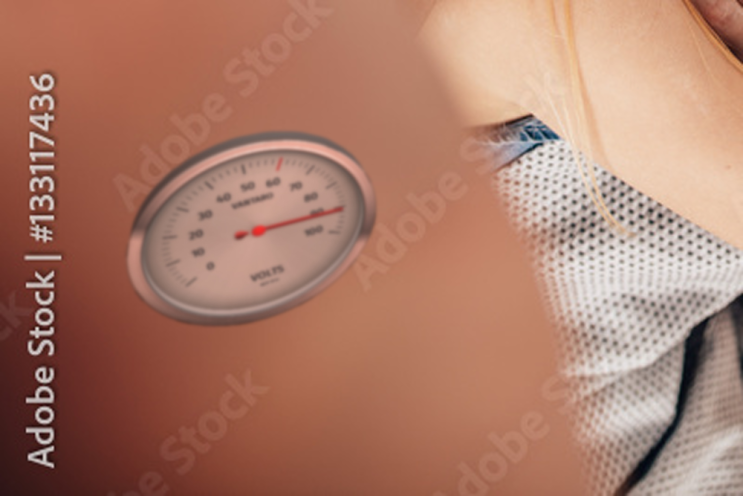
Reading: 90; V
